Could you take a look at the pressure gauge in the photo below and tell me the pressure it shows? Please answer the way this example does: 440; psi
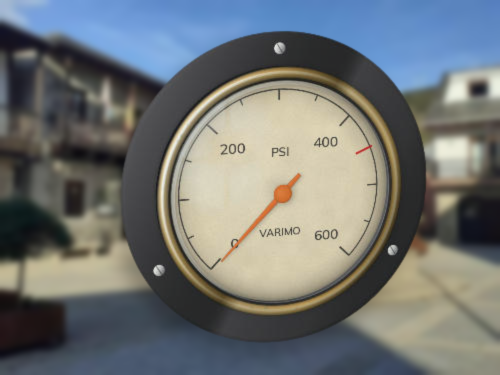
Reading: 0; psi
